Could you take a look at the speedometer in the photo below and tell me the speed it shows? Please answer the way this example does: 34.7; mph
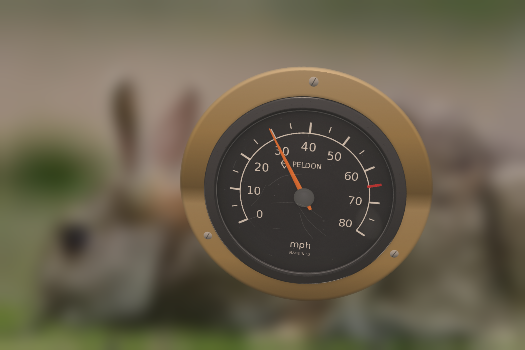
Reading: 30; mph
